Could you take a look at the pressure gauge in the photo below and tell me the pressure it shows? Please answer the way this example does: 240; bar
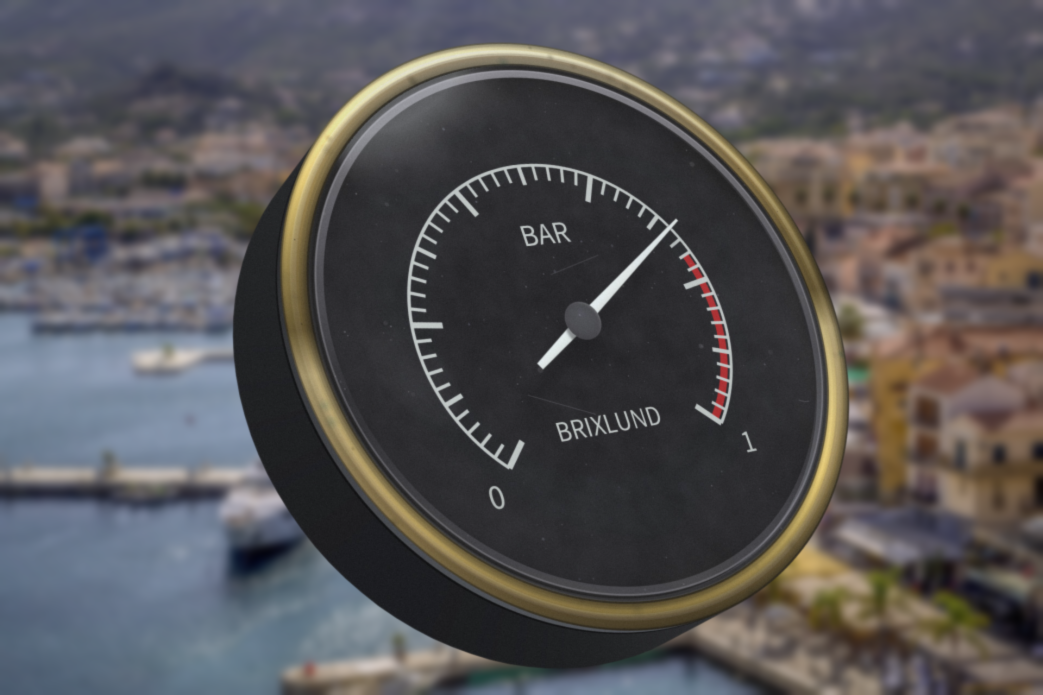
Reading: 0.72; bar
